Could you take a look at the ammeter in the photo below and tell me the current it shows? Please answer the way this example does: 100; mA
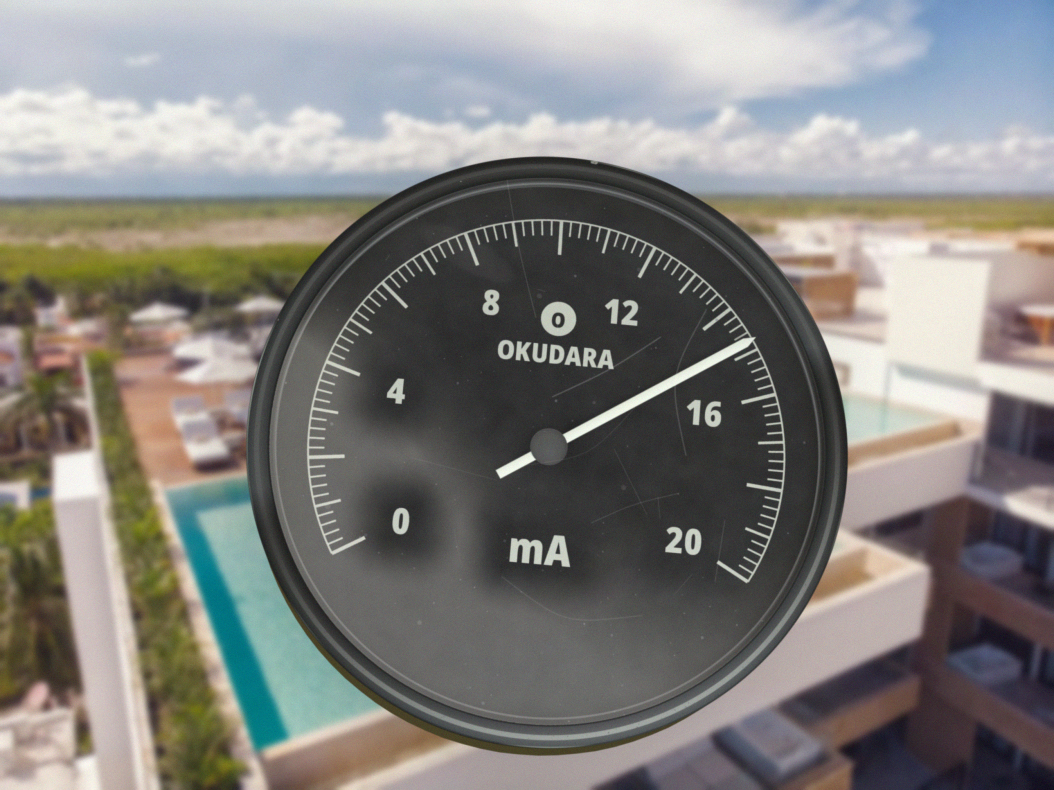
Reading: 14.8; mA
